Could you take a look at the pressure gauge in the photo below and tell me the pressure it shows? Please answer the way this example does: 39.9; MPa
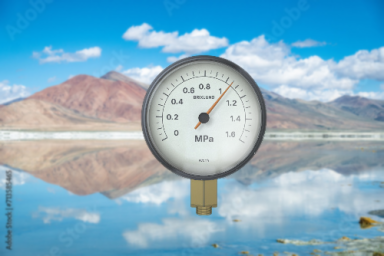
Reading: 1.05; MPa
